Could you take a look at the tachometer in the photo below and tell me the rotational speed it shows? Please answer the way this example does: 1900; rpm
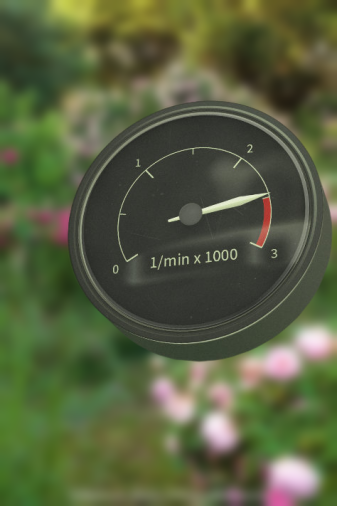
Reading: 2500; rpm
